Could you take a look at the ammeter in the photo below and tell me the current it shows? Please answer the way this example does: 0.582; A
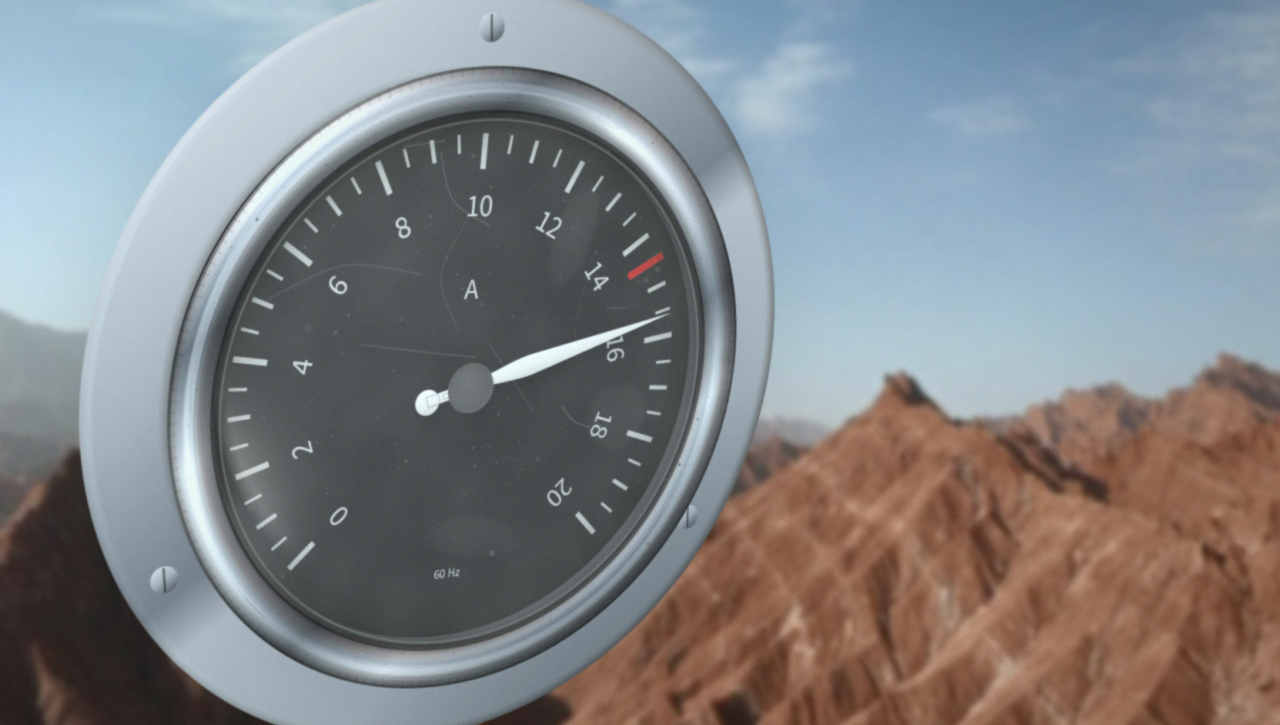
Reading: 15.5; A
